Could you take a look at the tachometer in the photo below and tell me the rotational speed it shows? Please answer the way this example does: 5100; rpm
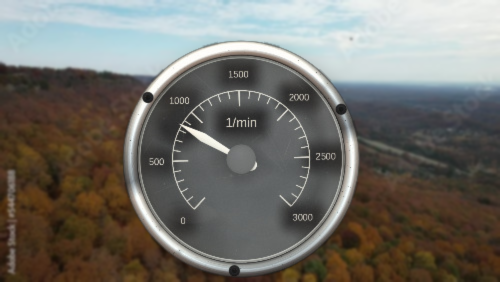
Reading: 850; rpm
